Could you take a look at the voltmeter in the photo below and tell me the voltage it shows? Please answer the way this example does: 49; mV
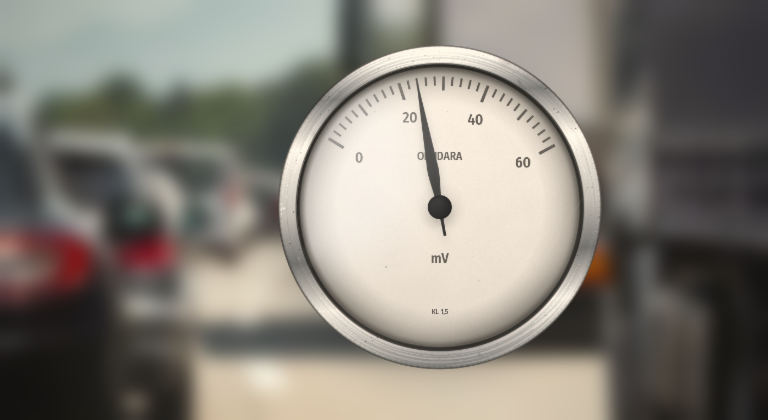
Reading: 24; mV
